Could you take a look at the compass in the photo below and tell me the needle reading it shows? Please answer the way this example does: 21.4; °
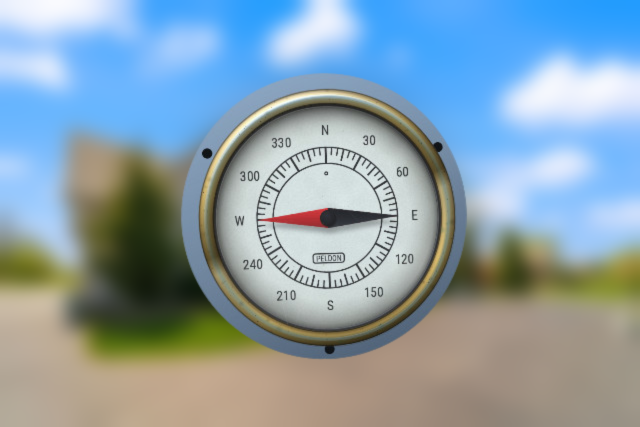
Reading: 270; °
